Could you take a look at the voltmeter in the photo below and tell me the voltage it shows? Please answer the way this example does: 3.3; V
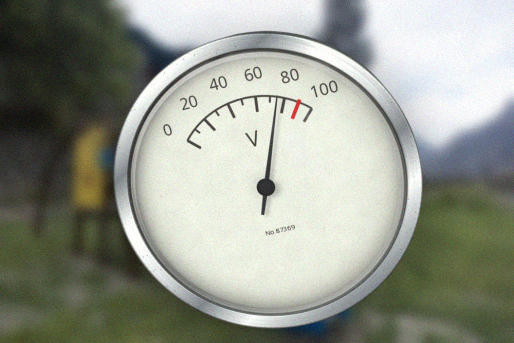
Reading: 75; V
